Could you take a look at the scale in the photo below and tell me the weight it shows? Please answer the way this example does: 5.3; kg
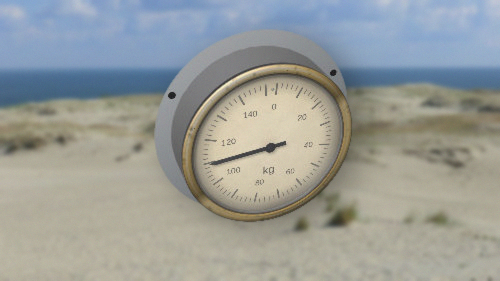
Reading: 110; kg
